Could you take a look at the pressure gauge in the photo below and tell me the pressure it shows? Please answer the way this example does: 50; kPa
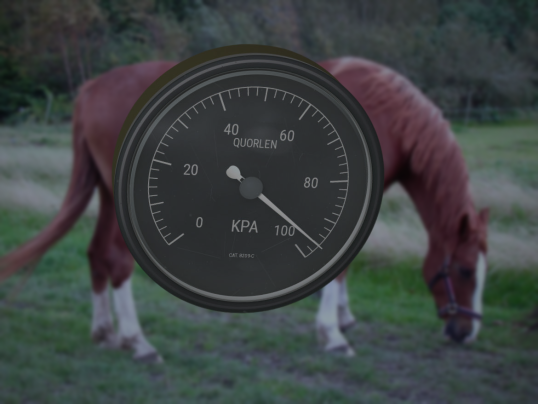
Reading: 96; kPa
